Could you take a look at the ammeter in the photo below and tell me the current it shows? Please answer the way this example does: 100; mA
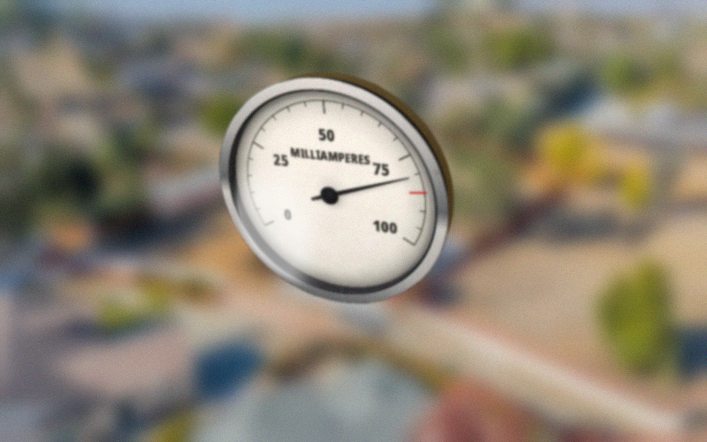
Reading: 80; mA
